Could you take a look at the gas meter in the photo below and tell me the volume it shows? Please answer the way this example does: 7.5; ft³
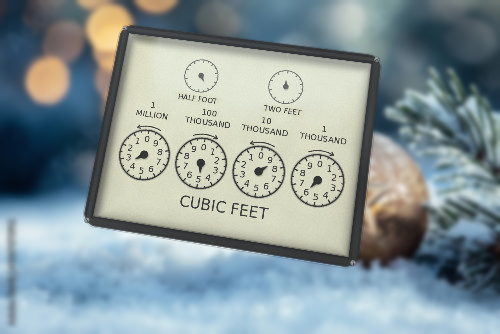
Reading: 348600; ft³
